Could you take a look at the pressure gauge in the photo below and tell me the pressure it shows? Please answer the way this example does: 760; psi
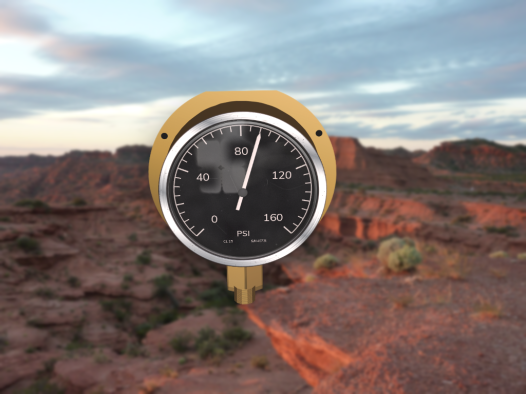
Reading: 90; psi
